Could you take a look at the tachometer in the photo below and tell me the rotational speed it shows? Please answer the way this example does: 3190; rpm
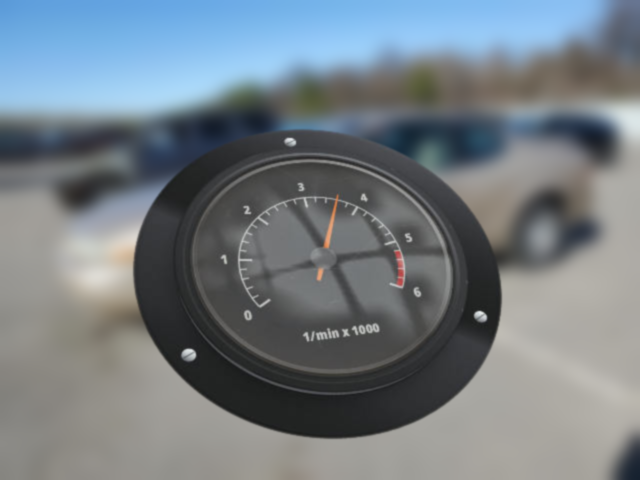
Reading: 3600; rpm
